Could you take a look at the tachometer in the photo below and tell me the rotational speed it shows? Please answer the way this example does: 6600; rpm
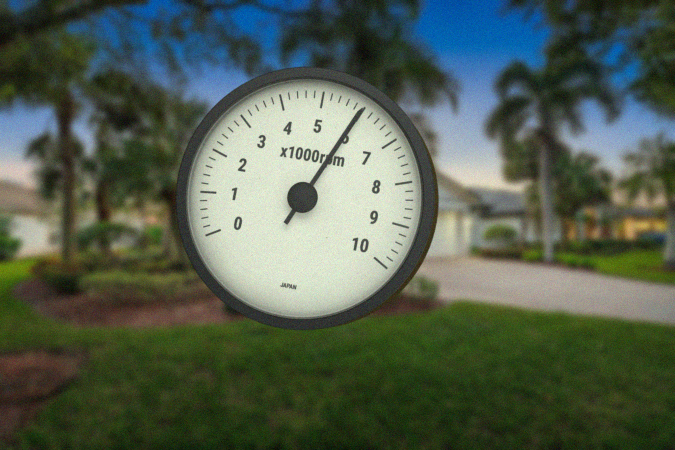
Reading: 6000; rpm
